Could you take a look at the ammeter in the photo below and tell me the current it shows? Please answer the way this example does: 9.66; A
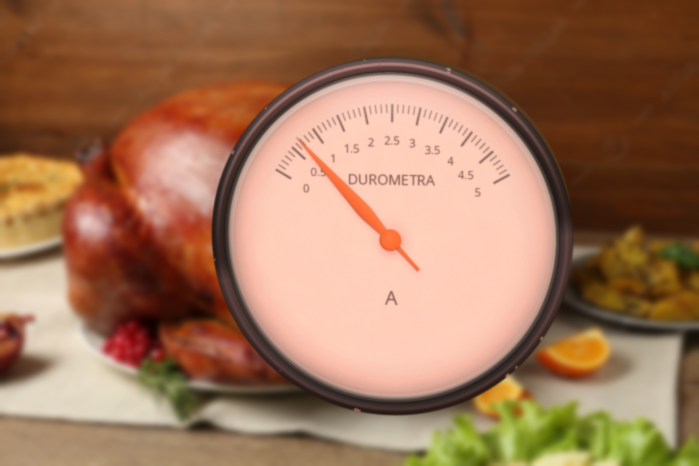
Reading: 0.7; A
